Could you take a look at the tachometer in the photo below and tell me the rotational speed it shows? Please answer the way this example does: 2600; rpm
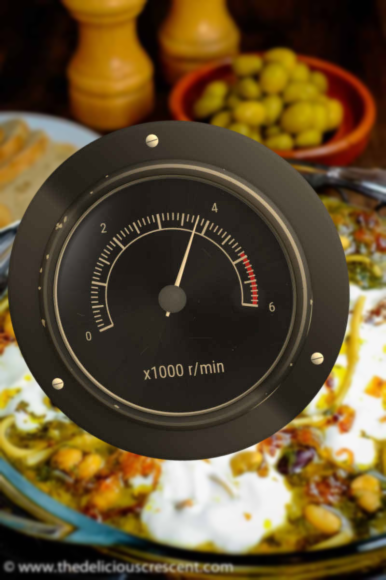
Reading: 3800; rpm
